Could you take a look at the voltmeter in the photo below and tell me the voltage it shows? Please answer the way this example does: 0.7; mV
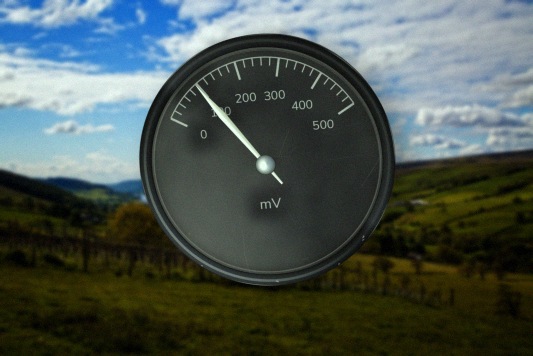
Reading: 100; mV
